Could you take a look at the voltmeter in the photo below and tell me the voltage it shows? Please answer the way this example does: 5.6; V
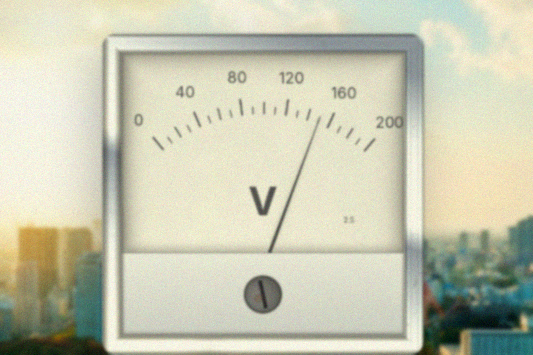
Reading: 150; V
